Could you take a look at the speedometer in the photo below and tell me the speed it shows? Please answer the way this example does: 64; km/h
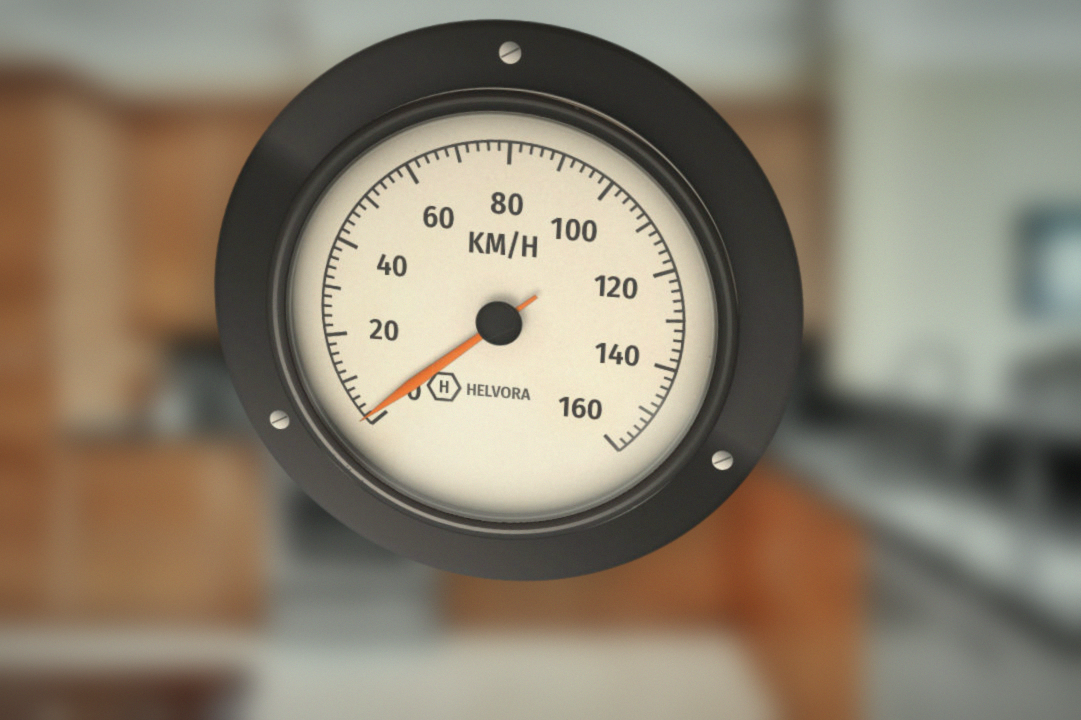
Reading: 2; km/h
